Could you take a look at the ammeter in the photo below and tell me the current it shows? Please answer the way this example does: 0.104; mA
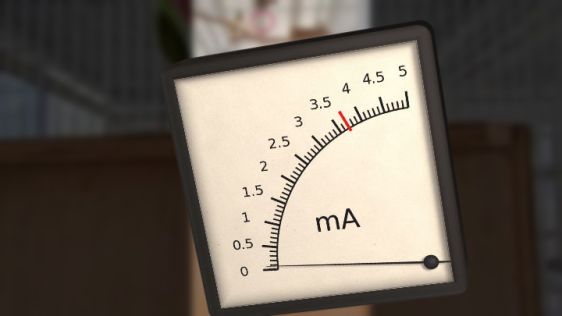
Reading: 0.1; mA
